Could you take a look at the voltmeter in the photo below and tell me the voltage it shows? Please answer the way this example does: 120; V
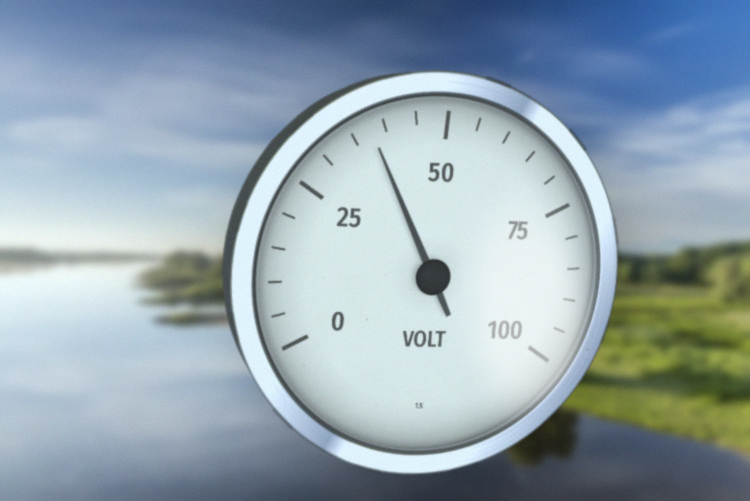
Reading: 37.5; V
